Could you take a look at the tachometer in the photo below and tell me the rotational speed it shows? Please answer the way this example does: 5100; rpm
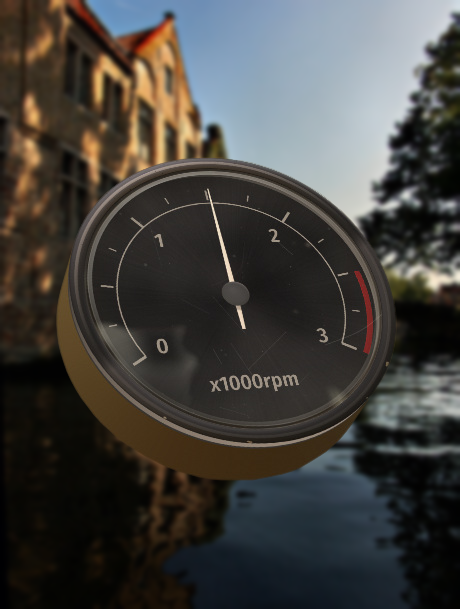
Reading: 1500; rpm
